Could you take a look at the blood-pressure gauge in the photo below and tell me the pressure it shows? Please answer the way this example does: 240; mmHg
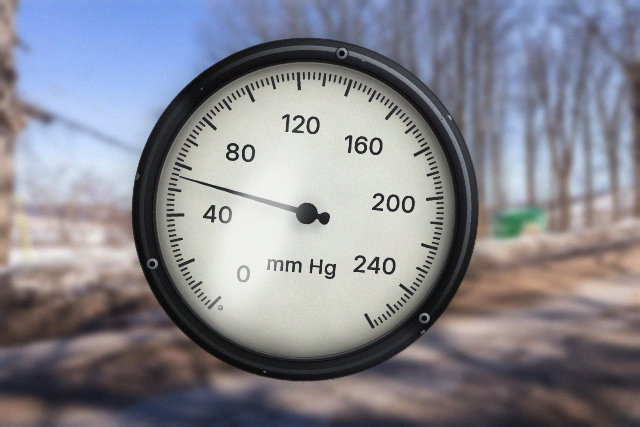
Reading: 56; mmHg
